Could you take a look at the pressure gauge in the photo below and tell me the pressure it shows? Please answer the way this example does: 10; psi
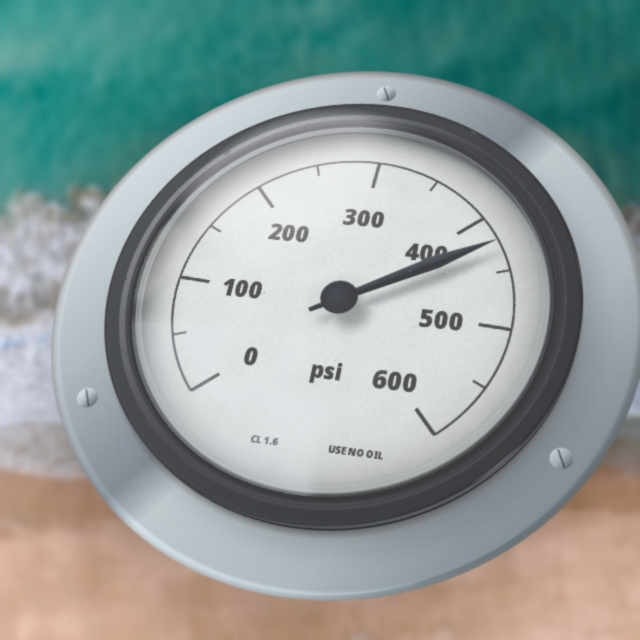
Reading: 425; psi
